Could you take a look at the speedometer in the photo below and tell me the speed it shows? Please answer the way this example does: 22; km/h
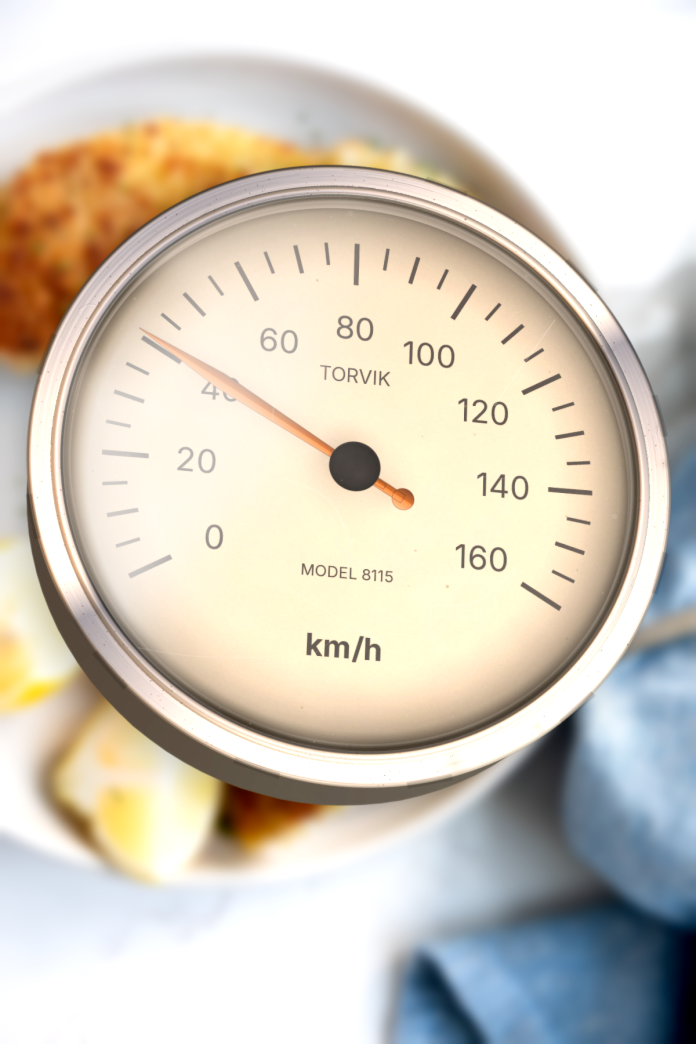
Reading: 40; km/h
